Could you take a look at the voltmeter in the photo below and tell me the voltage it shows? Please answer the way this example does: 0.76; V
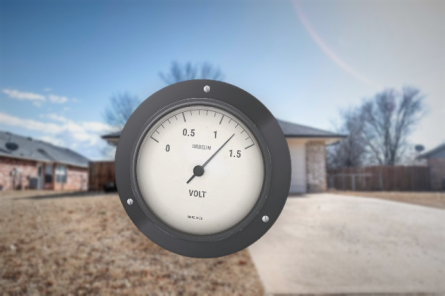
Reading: 1.25; V
